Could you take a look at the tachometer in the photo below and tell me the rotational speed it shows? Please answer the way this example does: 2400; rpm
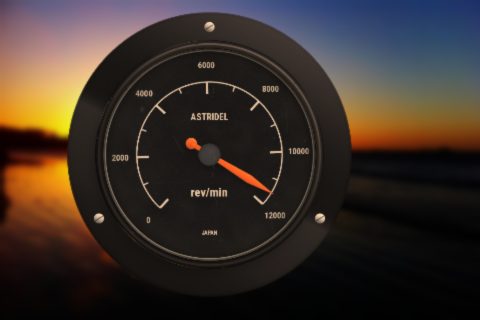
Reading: 11500; rpm
